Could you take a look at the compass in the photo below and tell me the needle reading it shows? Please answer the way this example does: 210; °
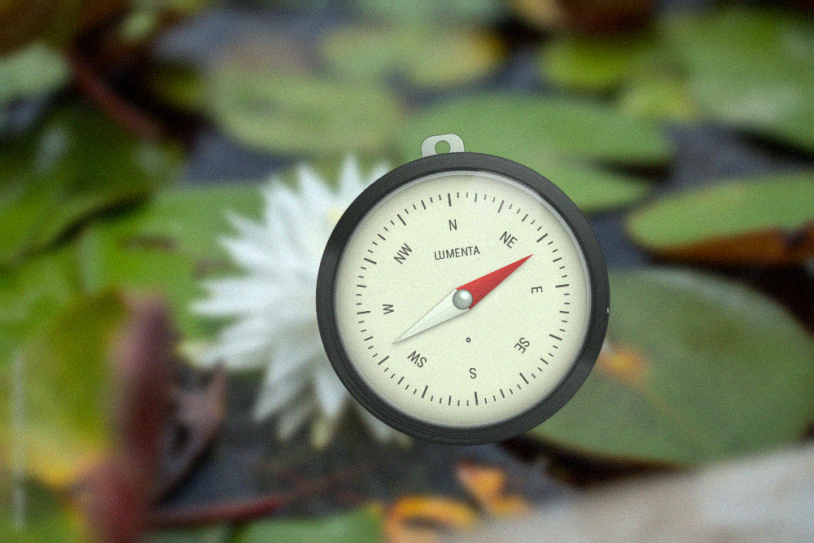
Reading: 65; °
